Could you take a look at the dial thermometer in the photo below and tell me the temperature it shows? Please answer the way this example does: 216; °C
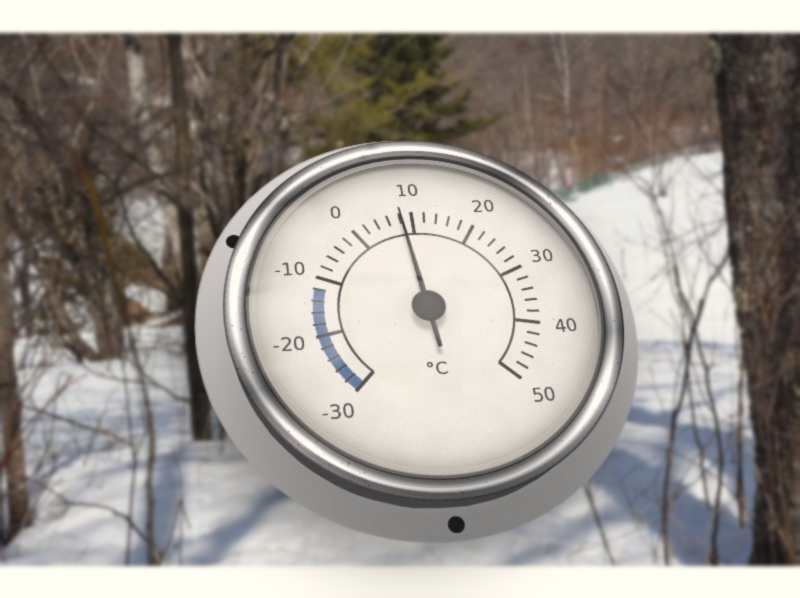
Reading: 8; °C
